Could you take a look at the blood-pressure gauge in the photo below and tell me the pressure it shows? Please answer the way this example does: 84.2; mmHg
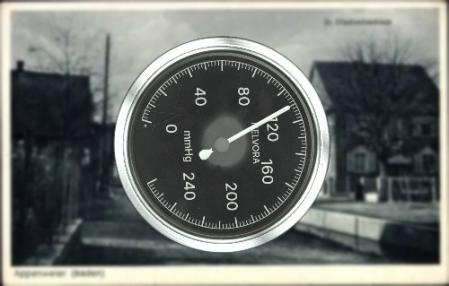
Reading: 110; mmHg
